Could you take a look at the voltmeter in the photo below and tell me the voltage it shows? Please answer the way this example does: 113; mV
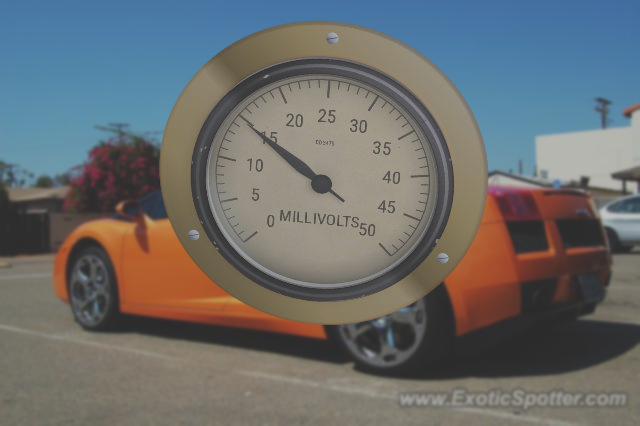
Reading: 15; mV
